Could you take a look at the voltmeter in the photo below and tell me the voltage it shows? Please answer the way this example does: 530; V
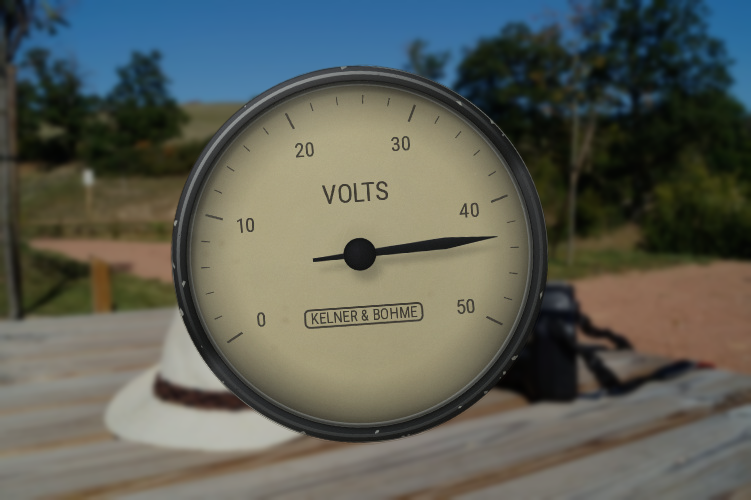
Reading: 43; V
